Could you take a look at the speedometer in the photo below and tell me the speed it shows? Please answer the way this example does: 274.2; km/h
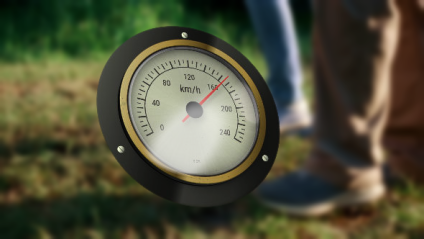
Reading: 165; km/h
